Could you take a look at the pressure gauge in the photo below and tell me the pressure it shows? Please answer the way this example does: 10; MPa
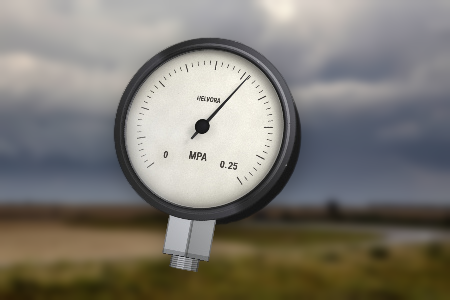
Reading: 0.155; MPa
